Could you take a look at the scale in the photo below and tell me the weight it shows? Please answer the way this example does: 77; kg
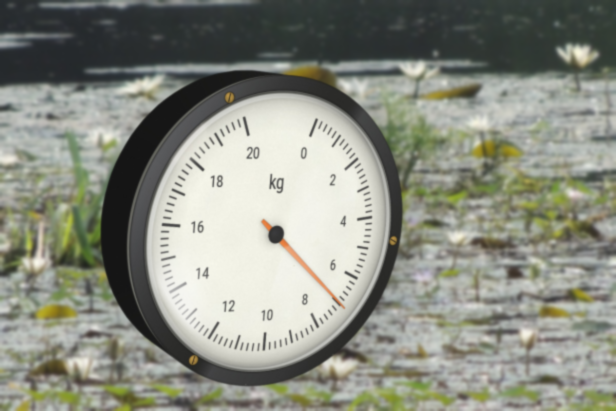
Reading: 7; kg
